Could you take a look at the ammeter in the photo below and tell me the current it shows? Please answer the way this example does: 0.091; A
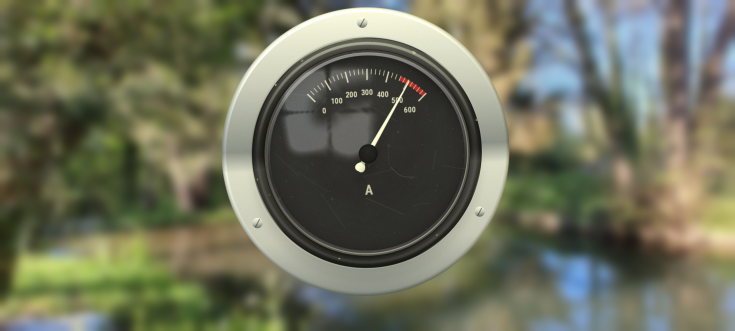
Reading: 500; A
